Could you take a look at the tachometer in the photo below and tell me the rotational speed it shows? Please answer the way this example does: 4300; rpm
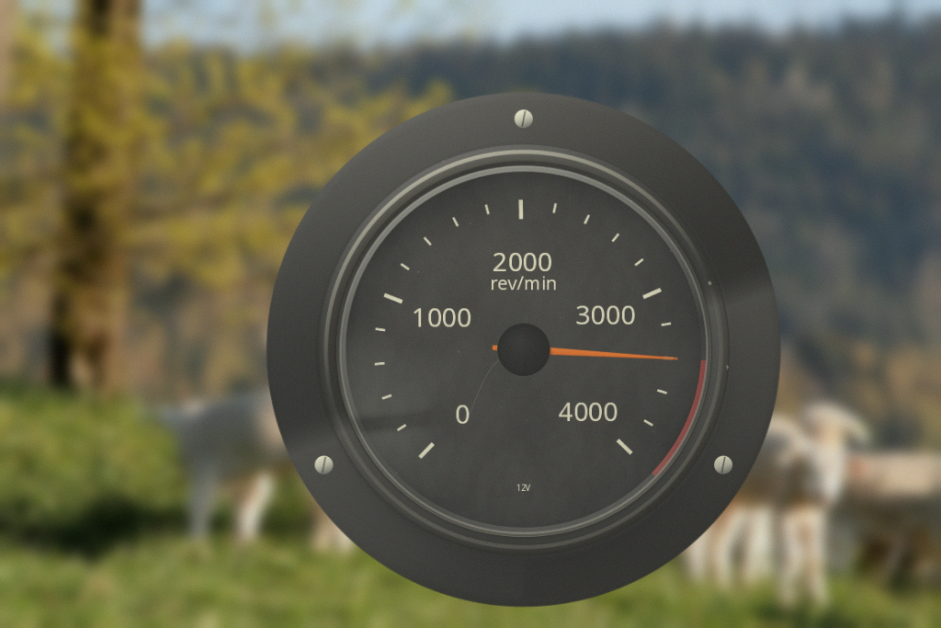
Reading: 3400; rpm
